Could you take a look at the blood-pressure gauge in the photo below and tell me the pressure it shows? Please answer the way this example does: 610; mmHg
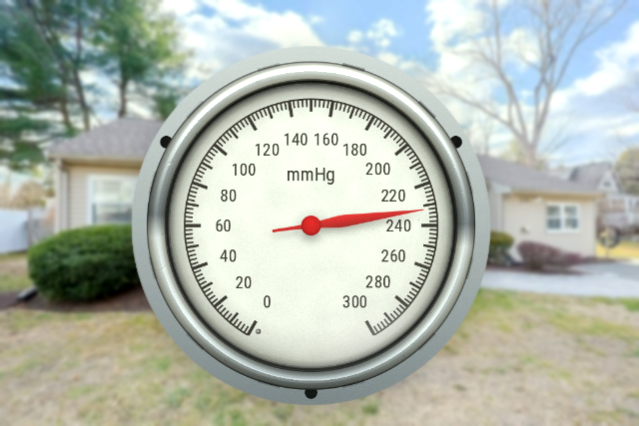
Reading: 232; mmHg
